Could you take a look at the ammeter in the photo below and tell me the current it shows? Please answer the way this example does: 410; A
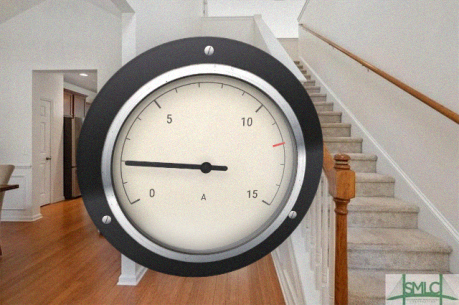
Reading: 2; A
